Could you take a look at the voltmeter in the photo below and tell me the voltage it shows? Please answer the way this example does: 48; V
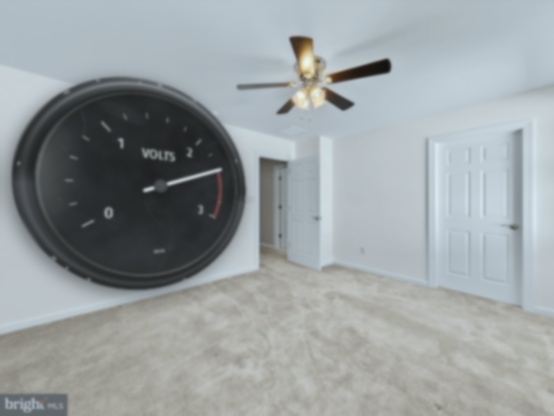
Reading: 2.4; V
